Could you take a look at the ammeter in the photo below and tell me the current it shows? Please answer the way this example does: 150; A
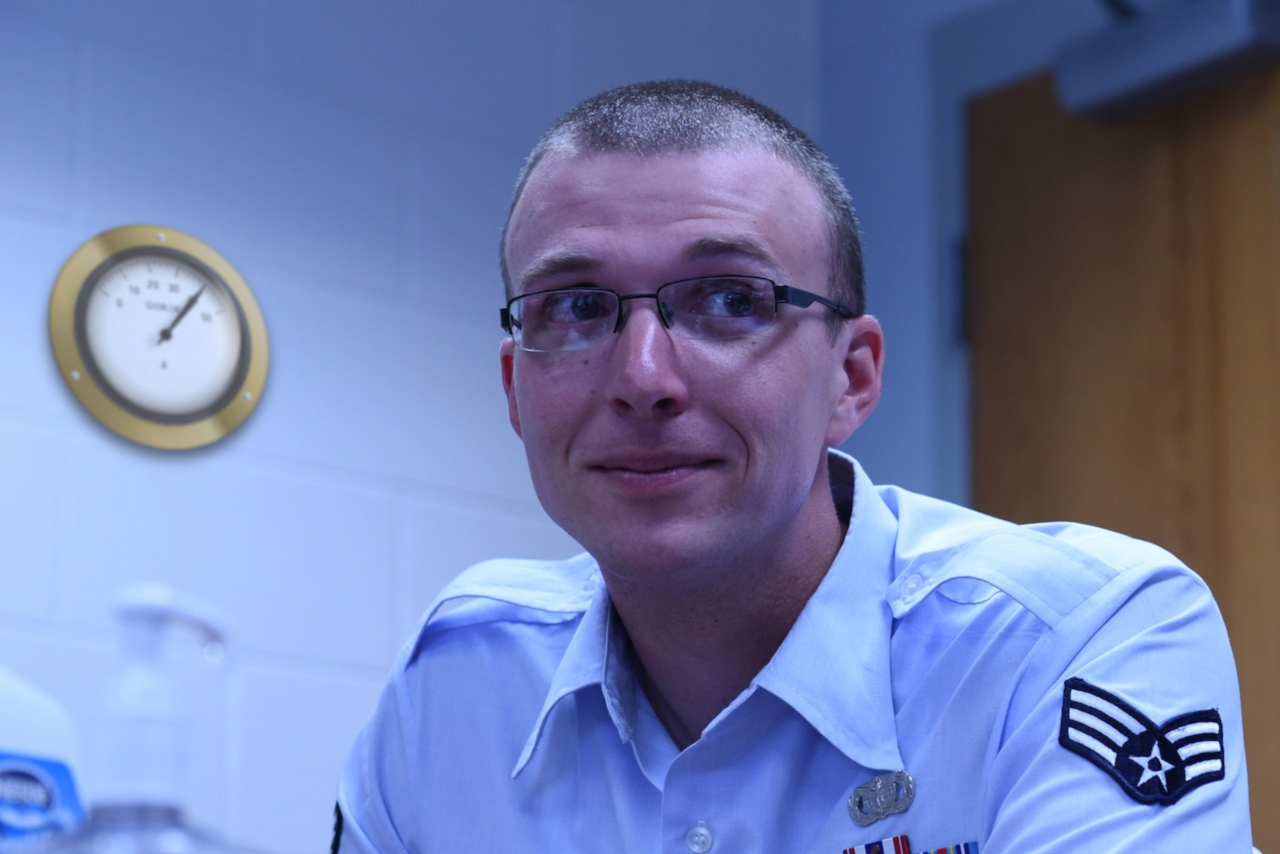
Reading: 40; A
